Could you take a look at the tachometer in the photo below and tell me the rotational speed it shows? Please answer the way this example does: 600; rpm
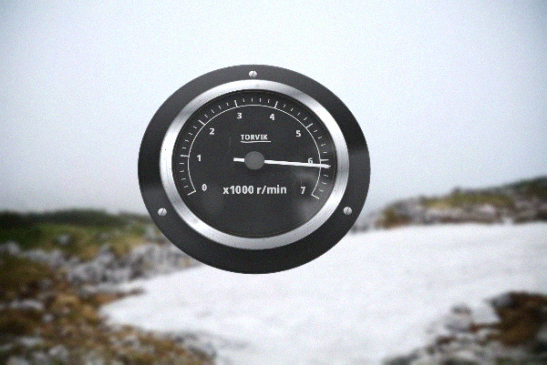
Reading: 6200; rpm
